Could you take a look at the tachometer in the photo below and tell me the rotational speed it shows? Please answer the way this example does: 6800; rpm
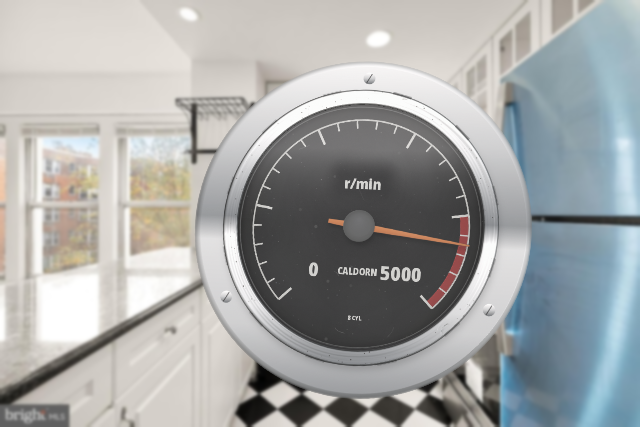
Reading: 4300; rpm
